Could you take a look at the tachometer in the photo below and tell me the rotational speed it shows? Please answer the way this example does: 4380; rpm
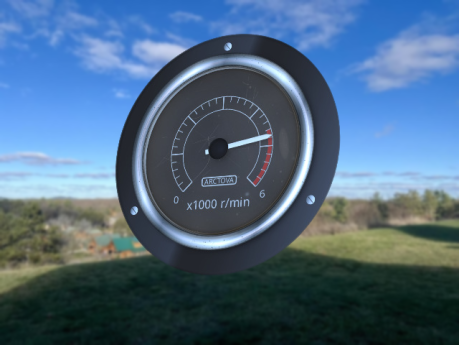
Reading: 4800; rpm
